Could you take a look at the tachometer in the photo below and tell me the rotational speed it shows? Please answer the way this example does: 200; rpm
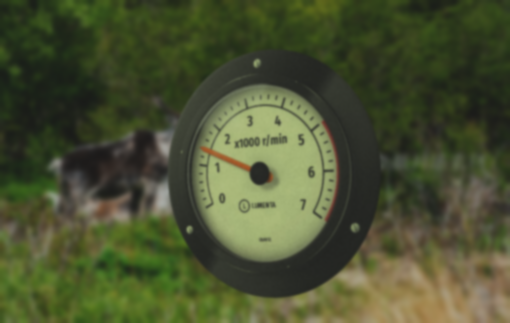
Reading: 1400; rpm
